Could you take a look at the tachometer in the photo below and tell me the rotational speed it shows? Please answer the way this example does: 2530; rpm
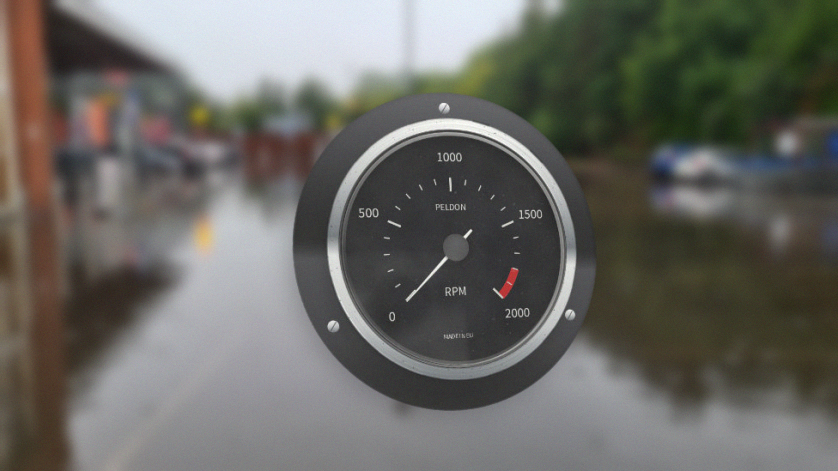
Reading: 0; rpm
